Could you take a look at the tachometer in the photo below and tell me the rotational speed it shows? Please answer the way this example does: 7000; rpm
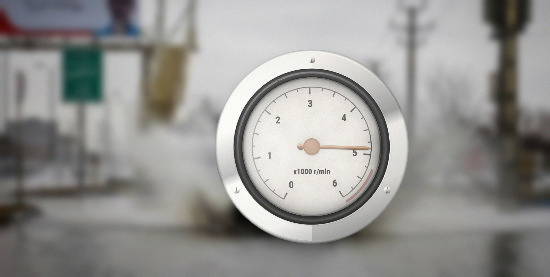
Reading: 4875; rpm
